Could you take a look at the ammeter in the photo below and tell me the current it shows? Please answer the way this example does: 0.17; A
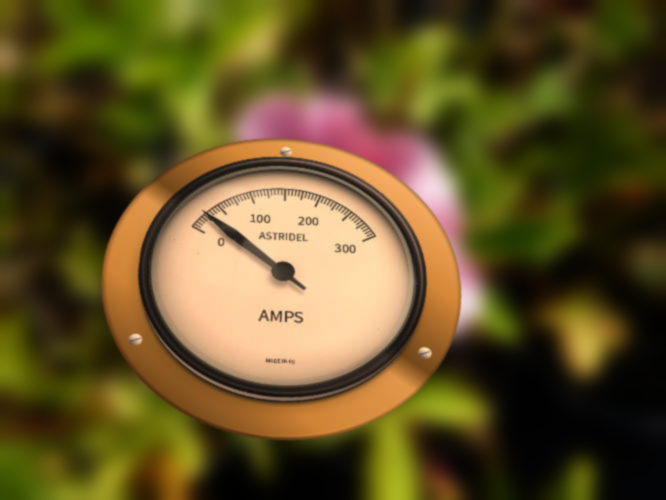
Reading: 25; A
